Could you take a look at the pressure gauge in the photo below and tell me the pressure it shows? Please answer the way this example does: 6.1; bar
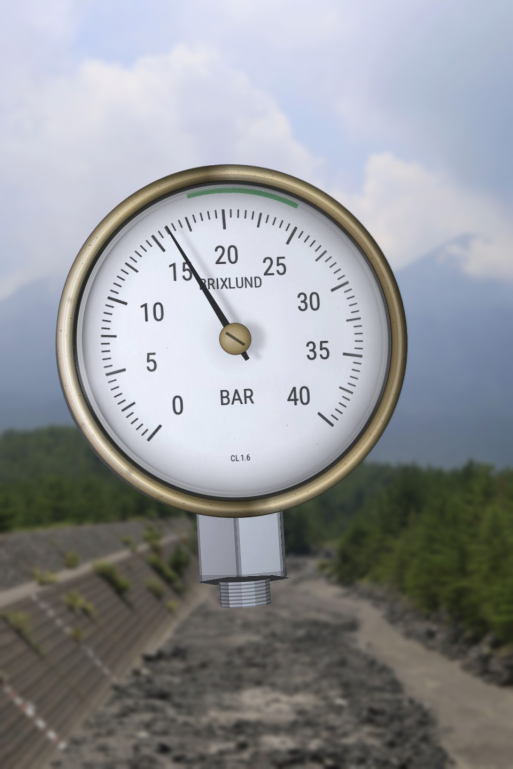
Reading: 16; bar
